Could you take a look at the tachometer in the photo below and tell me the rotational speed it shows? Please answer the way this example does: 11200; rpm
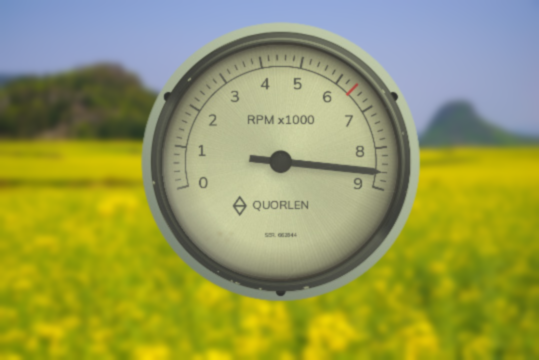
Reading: 8600; rpm
